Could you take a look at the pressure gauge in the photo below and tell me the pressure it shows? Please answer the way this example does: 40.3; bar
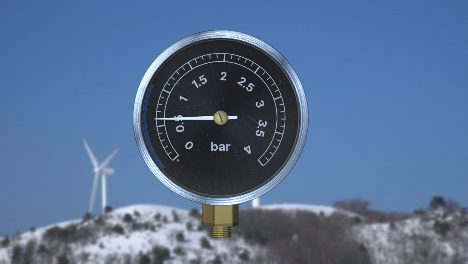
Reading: 0.6; bar
